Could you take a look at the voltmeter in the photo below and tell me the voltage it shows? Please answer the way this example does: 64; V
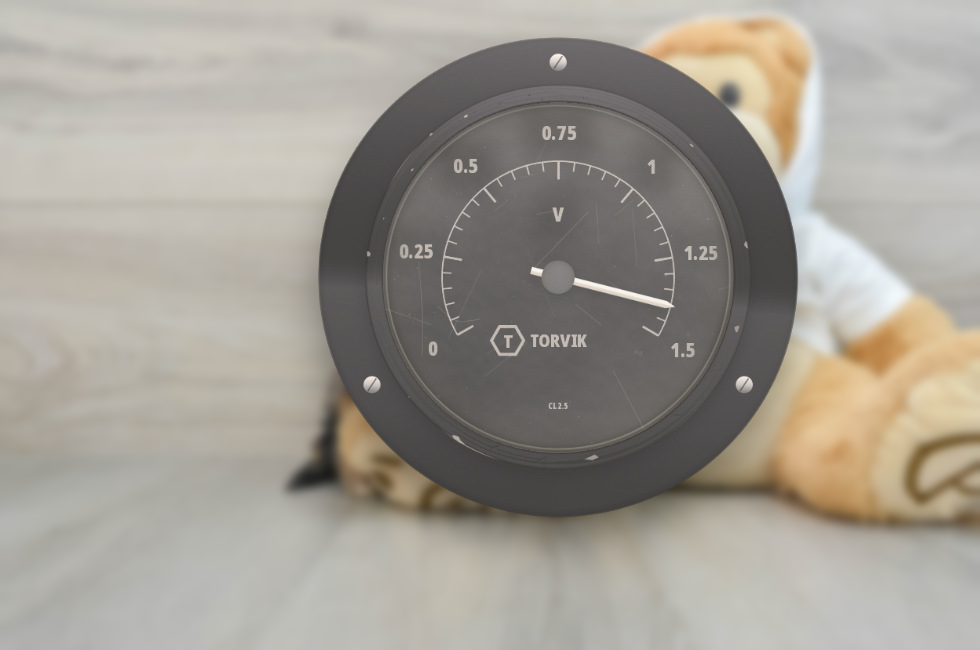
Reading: 1.4; V
